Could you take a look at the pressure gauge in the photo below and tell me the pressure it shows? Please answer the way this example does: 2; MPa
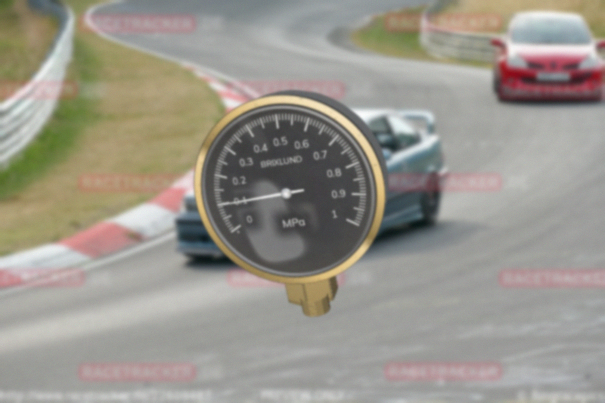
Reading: 0.1; MPa
